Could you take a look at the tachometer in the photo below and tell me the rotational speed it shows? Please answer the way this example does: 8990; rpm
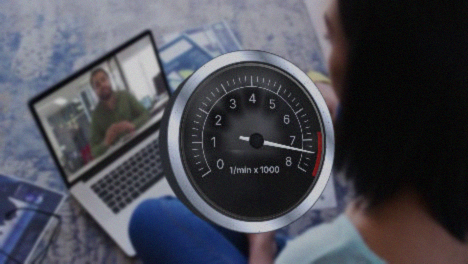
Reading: 7400; rpm
